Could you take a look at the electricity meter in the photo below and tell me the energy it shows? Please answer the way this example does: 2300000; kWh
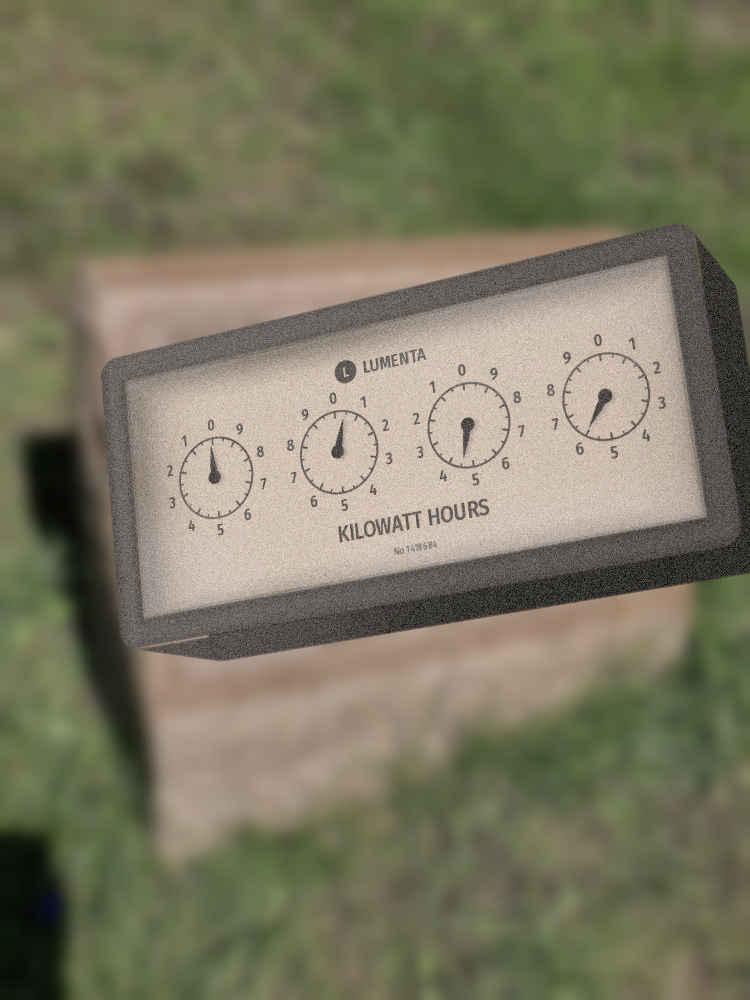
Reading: 46; kWh
